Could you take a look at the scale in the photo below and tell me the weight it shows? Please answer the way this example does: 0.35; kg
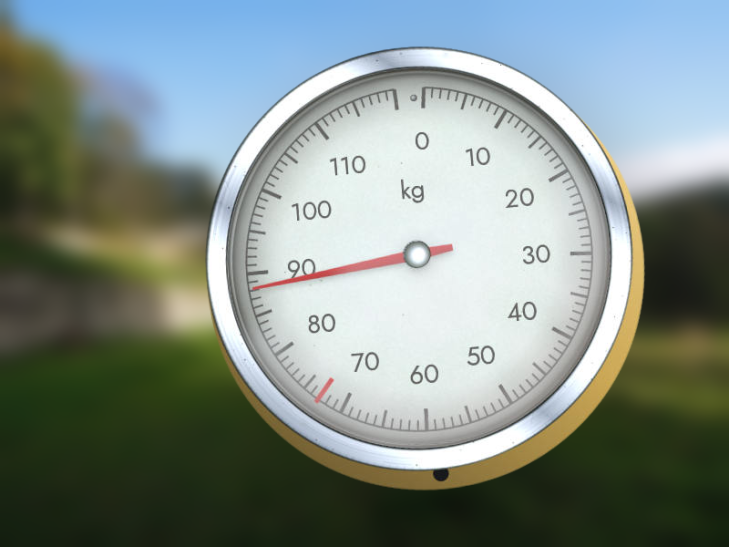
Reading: 88; kg
